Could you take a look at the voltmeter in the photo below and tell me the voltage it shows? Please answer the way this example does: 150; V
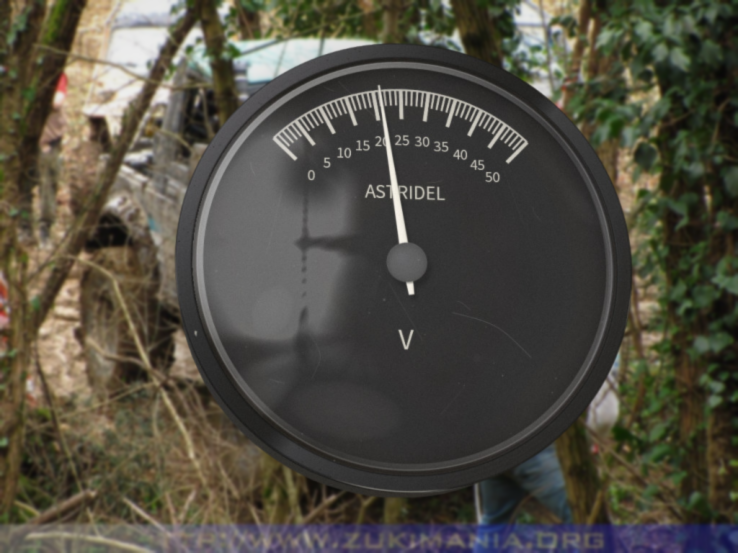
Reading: 21; V
